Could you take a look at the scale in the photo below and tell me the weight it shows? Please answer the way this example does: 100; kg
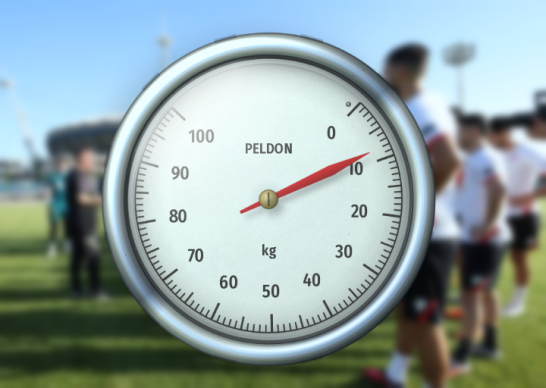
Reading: 8; kg
